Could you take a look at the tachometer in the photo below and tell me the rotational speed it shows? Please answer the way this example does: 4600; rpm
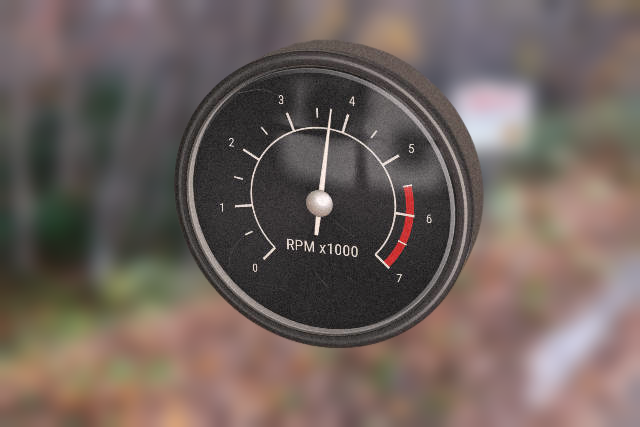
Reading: 3750; rpm
